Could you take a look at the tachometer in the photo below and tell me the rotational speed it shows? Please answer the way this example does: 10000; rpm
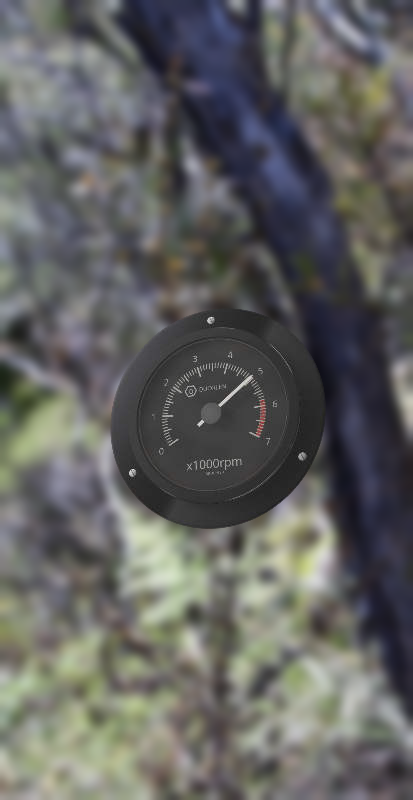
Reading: 5000; rpm
